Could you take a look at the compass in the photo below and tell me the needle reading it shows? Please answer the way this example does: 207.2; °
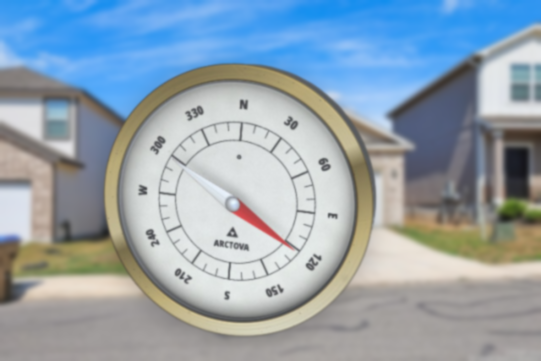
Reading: 120; °
